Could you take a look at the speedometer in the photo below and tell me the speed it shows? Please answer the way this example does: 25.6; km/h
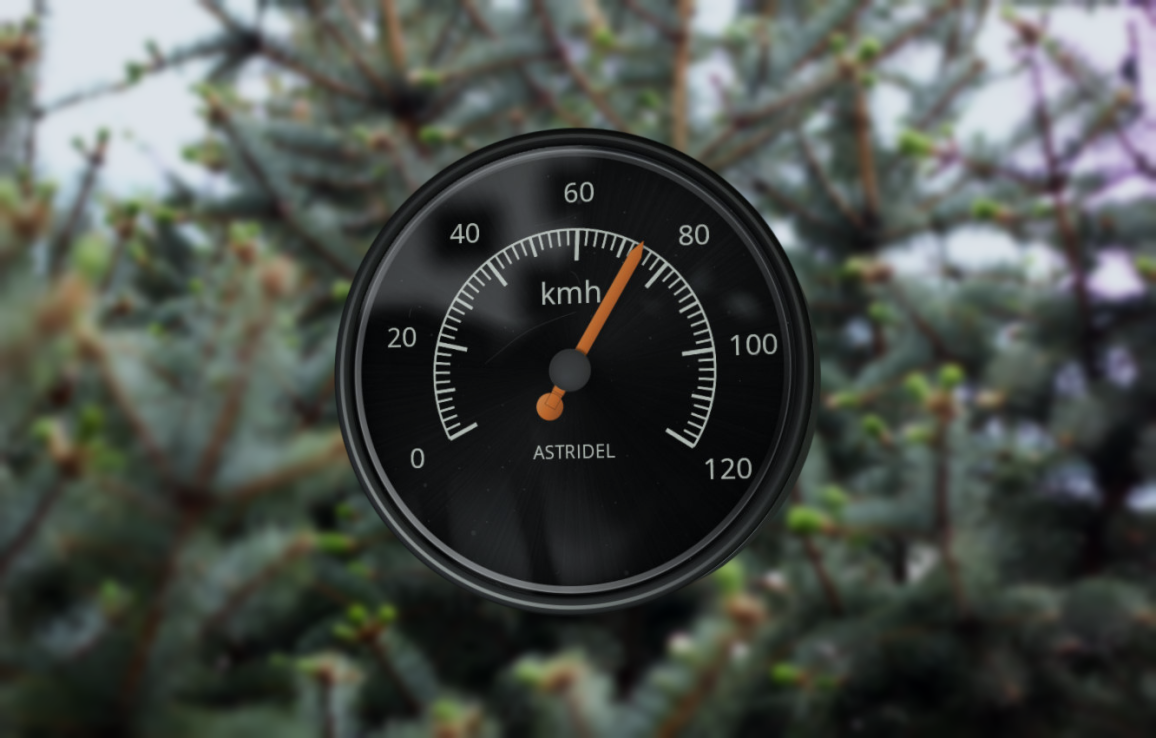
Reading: 74; km/h
